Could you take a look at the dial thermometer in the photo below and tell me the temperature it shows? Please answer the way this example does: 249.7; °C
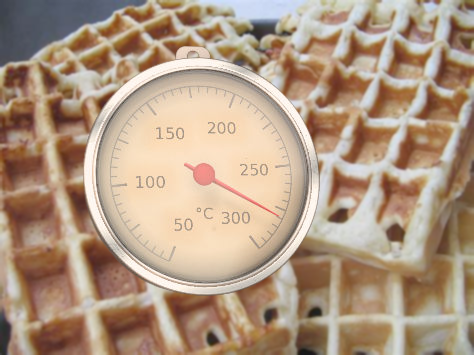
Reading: 280; °C
